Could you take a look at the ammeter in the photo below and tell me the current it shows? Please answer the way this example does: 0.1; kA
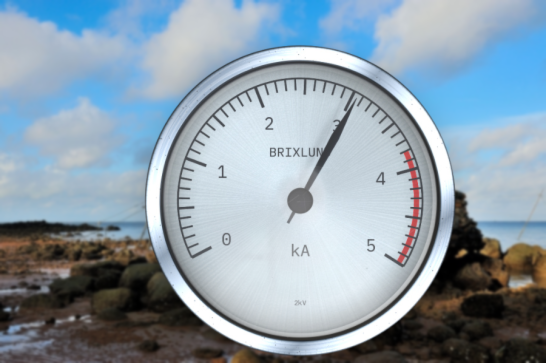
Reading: 3.05; kA
